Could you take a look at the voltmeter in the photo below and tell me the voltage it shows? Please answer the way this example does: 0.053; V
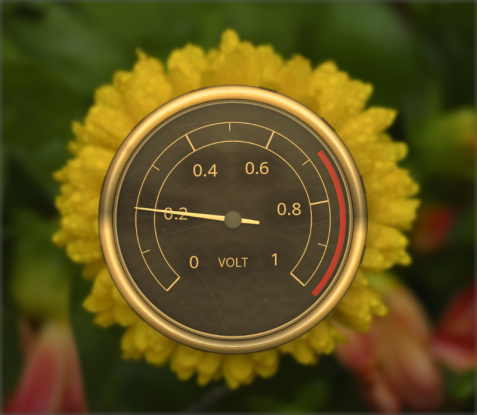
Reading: 0.2; V
